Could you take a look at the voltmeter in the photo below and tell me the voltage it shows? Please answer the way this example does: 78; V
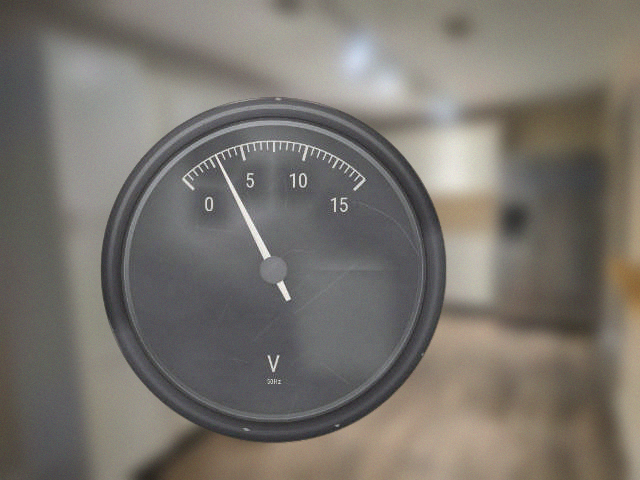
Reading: 3; V
